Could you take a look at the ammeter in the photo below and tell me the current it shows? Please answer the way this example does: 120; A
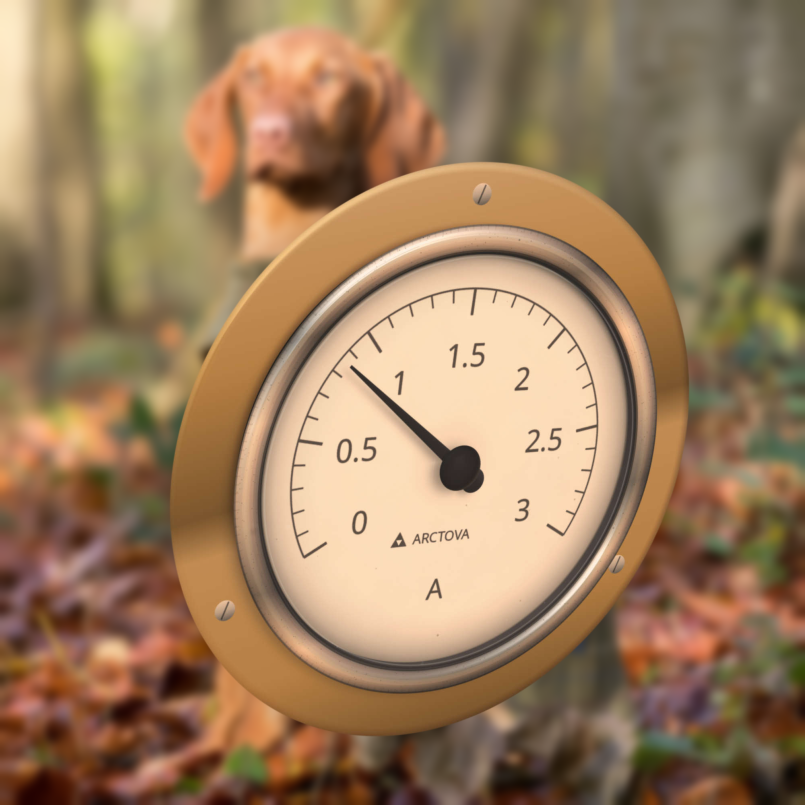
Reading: 0.85; A
